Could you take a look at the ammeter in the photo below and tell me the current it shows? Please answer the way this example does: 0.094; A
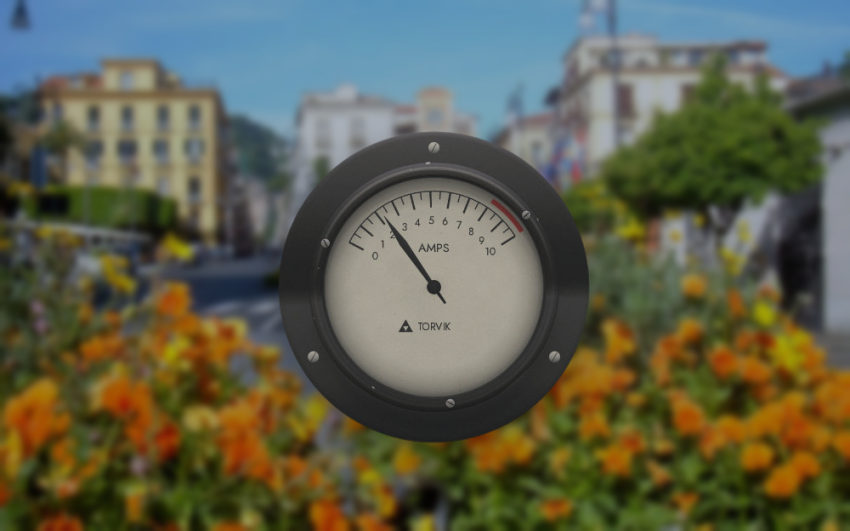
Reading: 2.25; A
